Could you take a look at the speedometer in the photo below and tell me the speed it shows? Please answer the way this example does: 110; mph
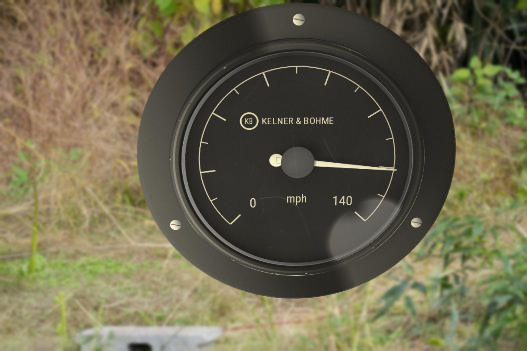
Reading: 120; mph
